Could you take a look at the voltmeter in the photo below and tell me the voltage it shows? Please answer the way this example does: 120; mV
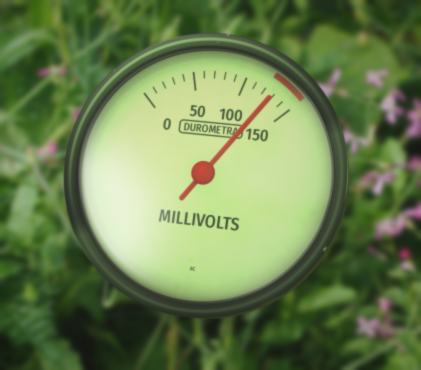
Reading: 130; mV
